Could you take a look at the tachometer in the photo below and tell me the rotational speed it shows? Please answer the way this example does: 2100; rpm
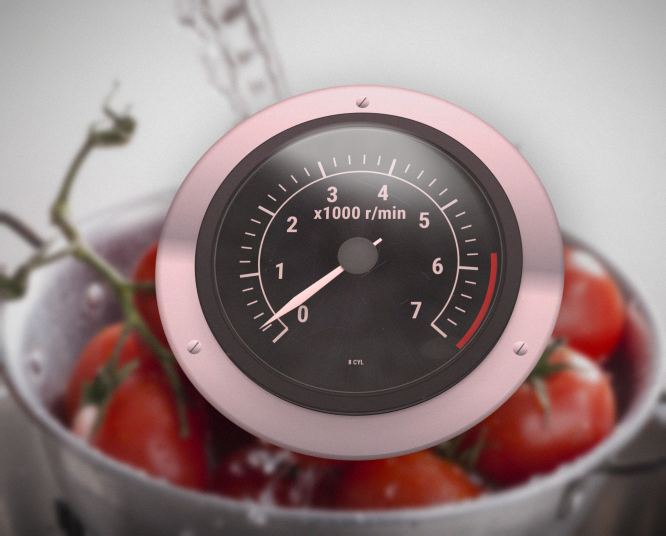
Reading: 200; rpm
